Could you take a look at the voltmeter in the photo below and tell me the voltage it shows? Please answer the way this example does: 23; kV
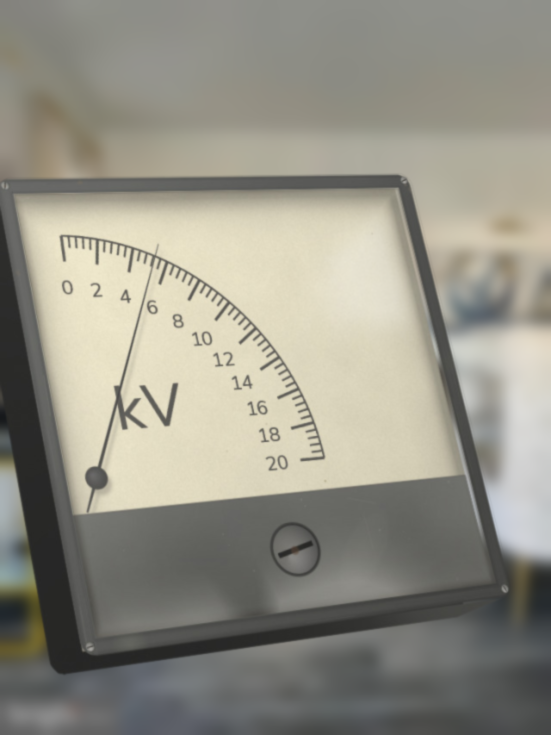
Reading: 5.2; kV
